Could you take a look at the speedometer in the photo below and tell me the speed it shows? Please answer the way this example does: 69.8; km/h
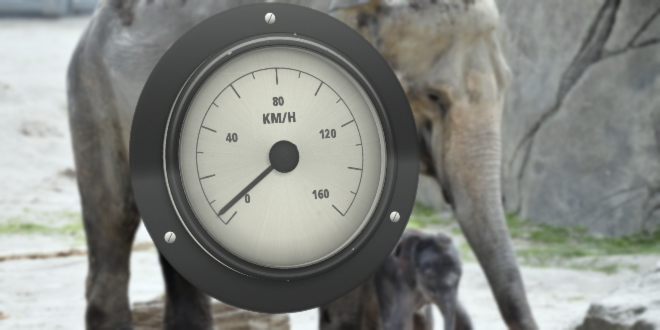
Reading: 5; km/h
